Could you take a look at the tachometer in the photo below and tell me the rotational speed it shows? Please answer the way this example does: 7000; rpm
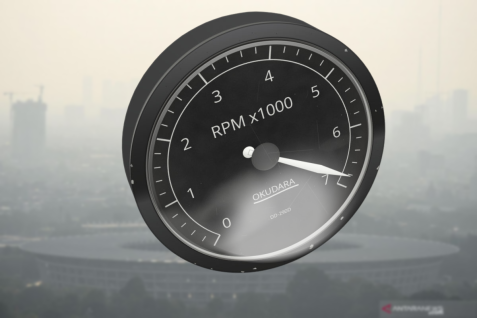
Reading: 6800; rpm
